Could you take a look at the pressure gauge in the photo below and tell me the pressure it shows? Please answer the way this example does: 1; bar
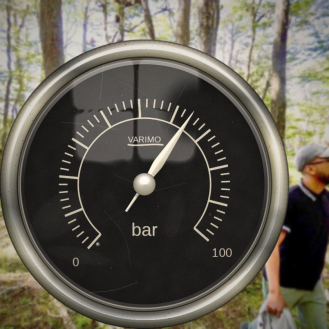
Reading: 64; bar
